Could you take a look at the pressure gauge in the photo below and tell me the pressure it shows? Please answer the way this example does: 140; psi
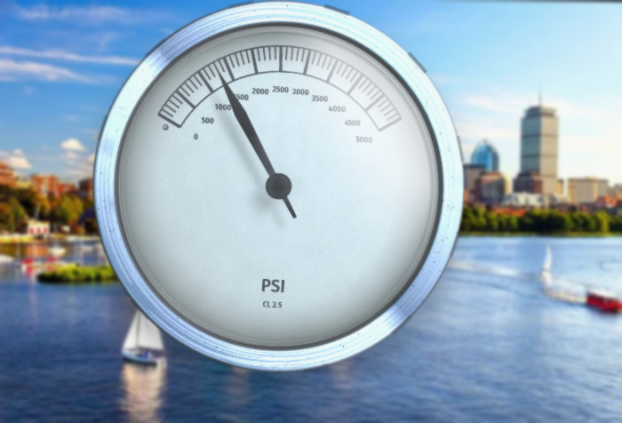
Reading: 1300; psi
